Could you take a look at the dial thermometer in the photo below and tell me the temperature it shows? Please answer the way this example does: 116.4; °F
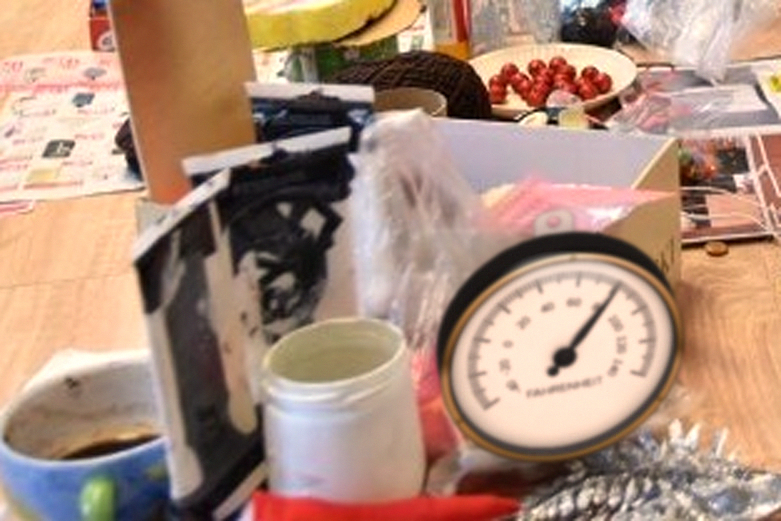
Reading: 80; °F
